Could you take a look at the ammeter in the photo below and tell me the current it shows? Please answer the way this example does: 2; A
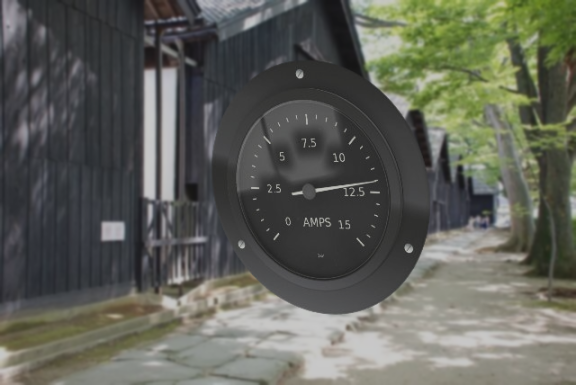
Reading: 12; A
